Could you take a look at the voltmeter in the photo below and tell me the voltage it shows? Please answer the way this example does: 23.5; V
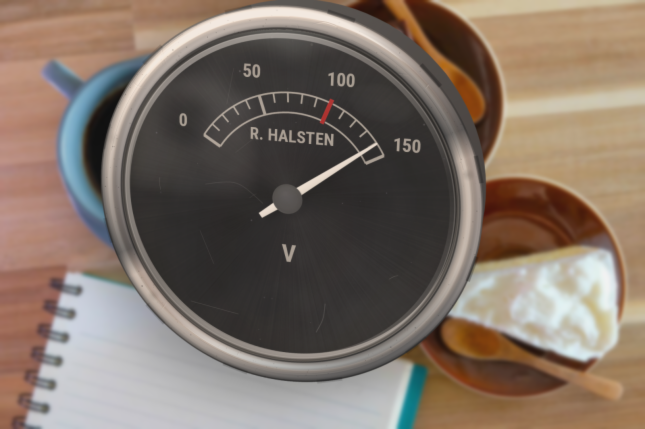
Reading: 140; V
